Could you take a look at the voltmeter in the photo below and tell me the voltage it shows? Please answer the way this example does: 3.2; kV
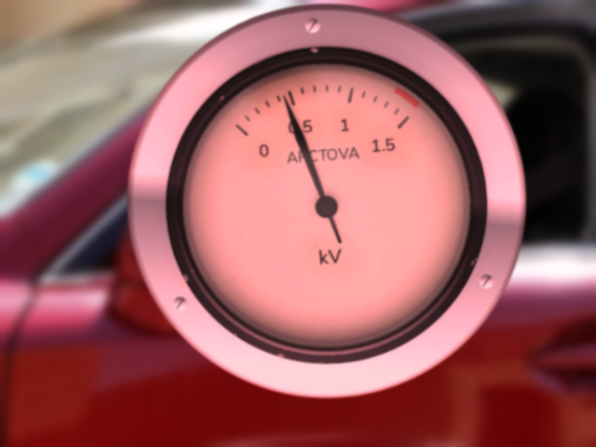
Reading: 0.45; kV
